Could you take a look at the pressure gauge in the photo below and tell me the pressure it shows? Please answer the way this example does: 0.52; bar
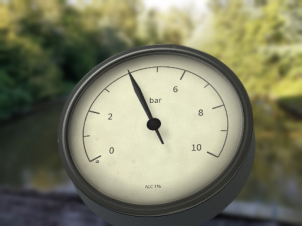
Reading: 4; bar
